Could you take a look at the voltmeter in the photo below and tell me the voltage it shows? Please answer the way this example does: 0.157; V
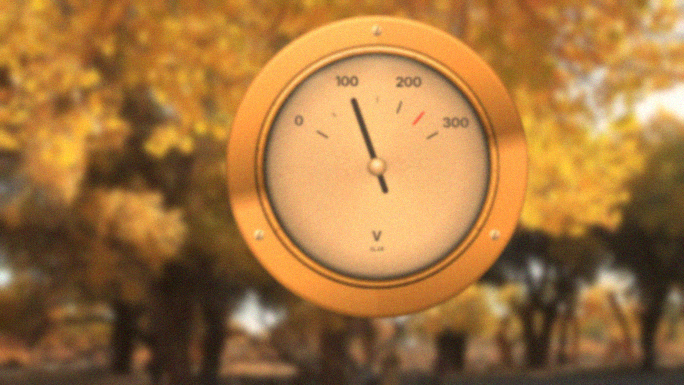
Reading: 100; V
